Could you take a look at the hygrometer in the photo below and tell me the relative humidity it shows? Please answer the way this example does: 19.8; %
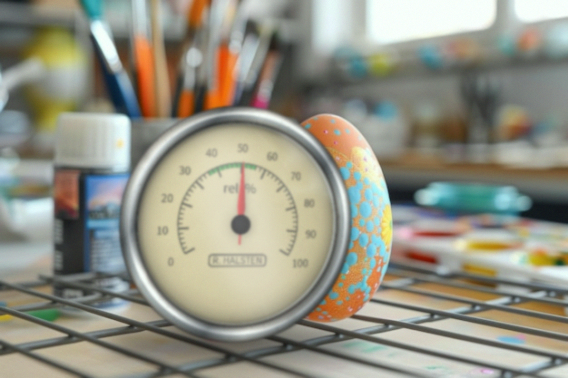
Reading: 50; %
